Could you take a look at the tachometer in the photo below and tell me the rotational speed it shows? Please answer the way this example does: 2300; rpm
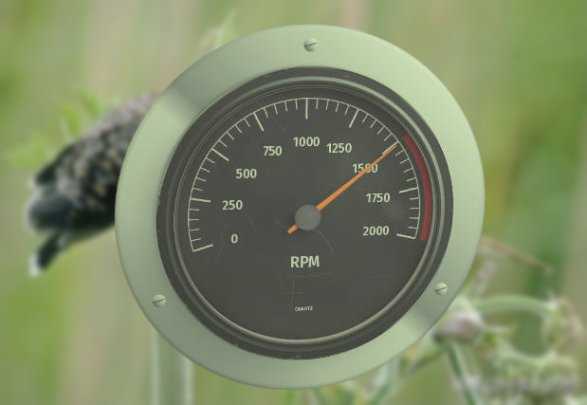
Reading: 1500; rpm
